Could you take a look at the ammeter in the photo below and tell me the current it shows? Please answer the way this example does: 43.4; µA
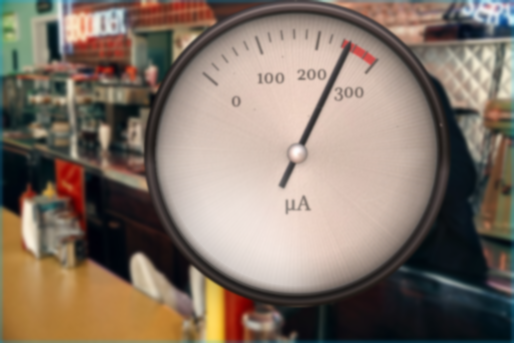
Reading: 250; µA
